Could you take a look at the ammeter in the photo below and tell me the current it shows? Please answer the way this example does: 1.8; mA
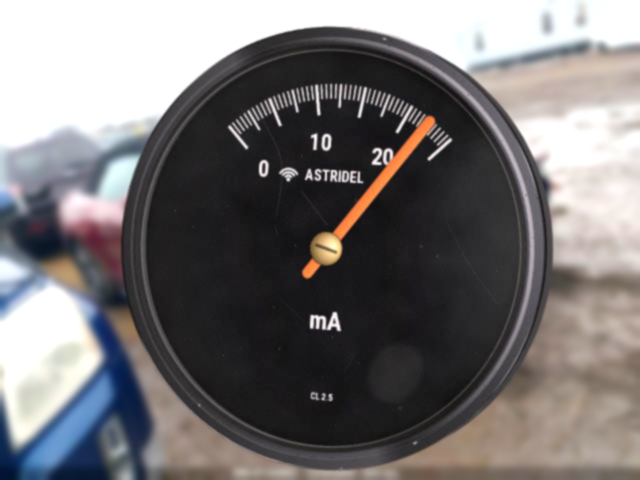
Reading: 22.5; mA
